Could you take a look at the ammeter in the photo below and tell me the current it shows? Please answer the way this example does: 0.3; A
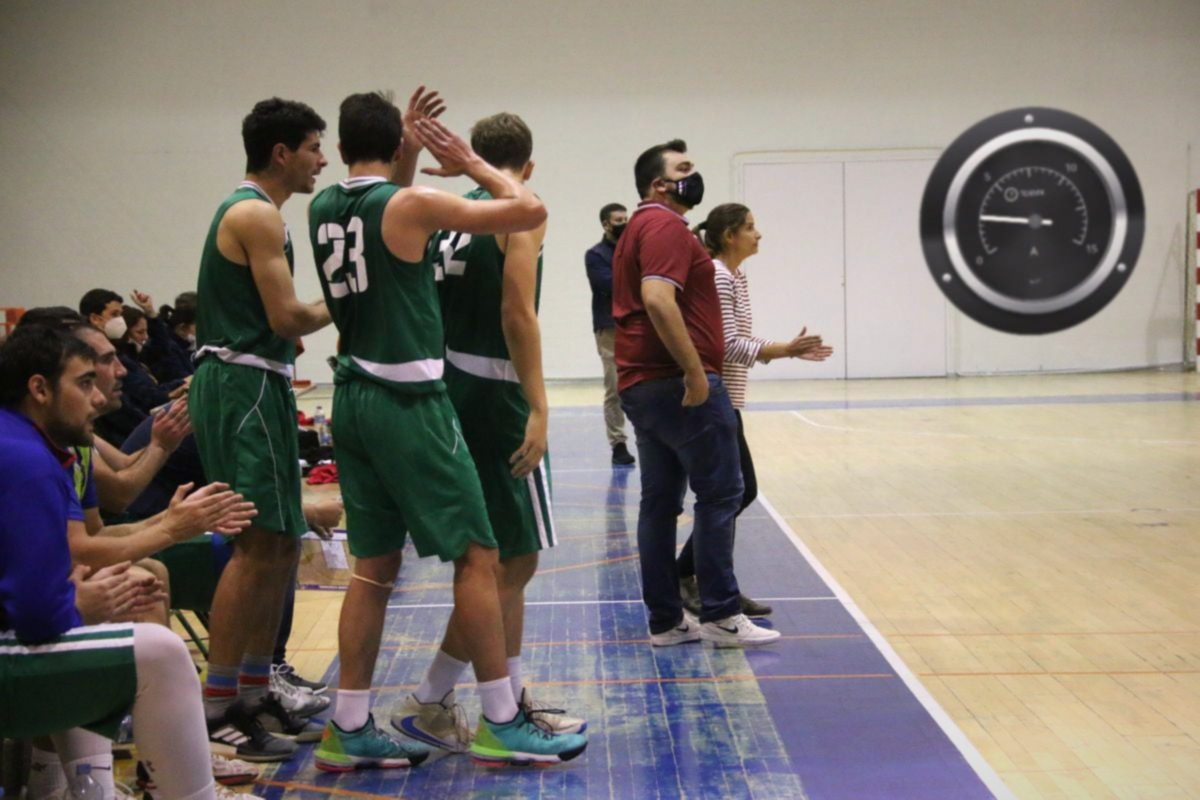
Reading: 2.5; A
